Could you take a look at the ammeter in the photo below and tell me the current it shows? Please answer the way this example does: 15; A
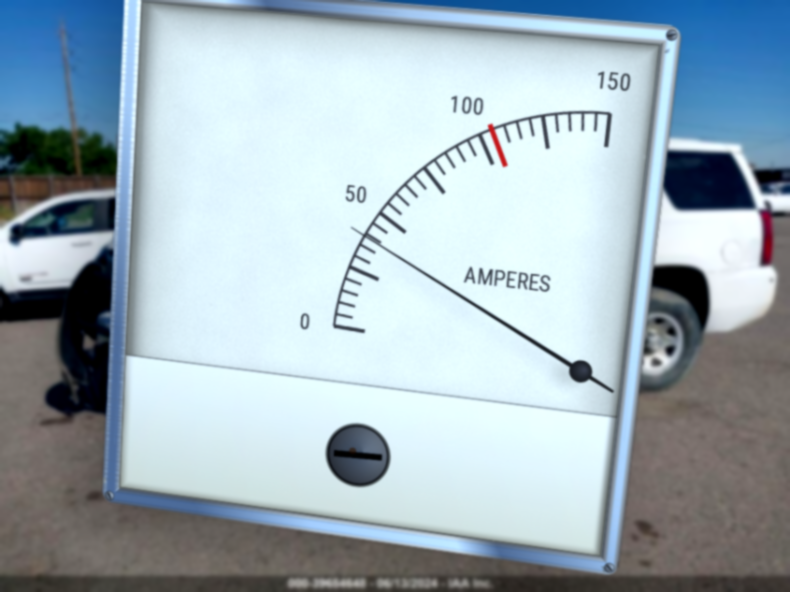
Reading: 40; A
